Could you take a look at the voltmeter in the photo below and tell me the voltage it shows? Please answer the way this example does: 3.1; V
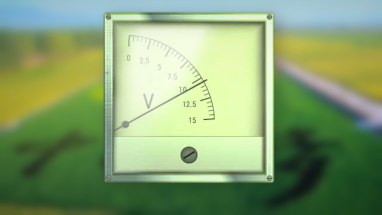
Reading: 10.5; V
